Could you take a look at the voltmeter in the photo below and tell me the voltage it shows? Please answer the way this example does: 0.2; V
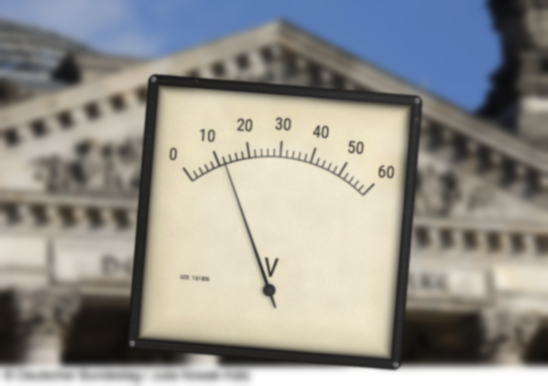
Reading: 12; V
